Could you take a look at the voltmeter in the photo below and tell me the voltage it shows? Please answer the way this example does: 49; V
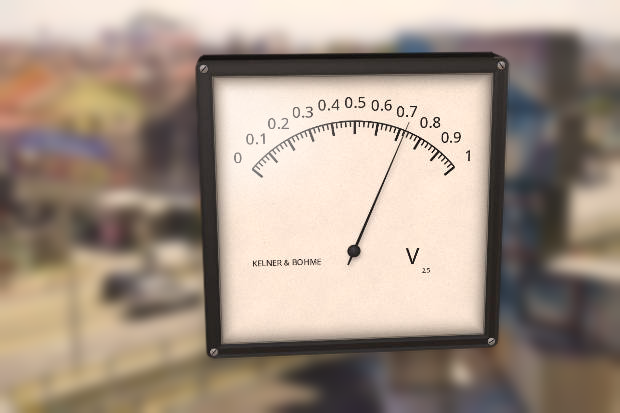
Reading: 0.72; V
